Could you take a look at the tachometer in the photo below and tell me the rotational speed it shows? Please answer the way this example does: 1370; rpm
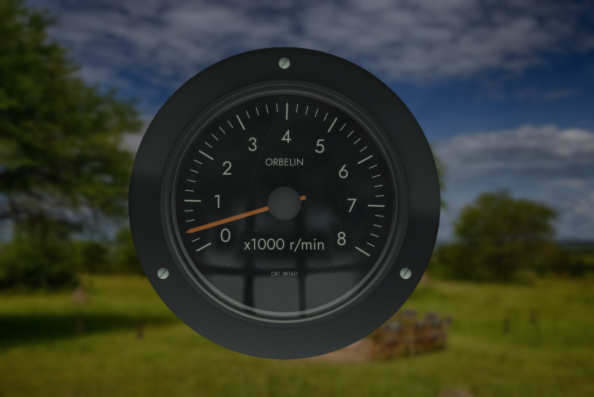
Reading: 400; rpm
